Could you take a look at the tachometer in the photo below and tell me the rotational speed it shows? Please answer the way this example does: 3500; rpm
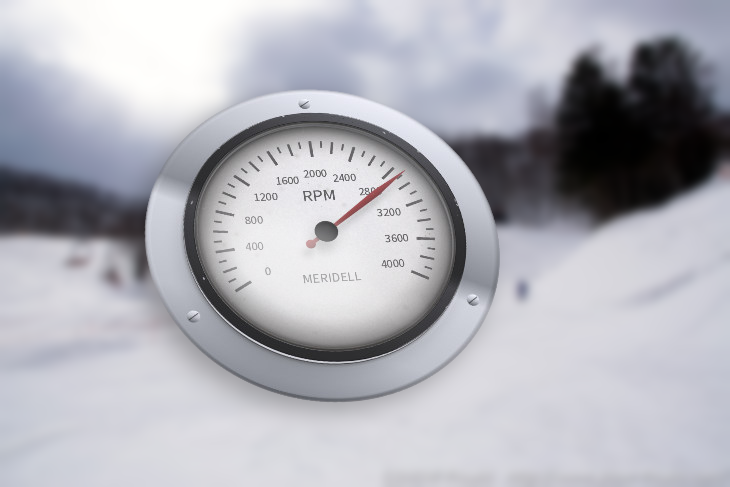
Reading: 2900; rpm
